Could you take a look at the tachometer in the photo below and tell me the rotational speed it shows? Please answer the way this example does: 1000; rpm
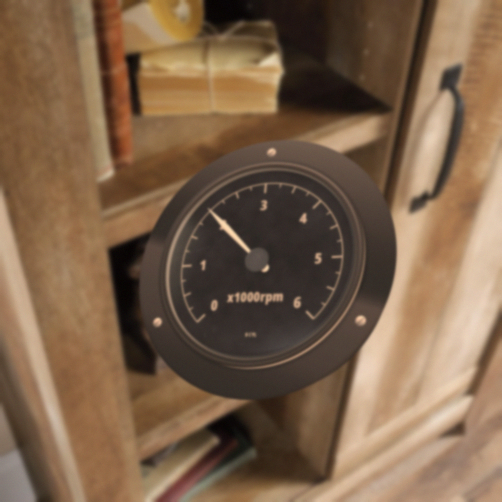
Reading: 2000; rpm
